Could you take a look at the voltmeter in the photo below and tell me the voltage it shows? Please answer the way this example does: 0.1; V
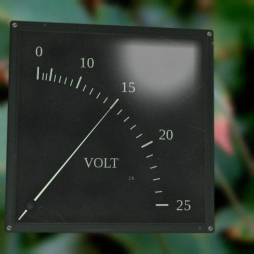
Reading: 15; V
